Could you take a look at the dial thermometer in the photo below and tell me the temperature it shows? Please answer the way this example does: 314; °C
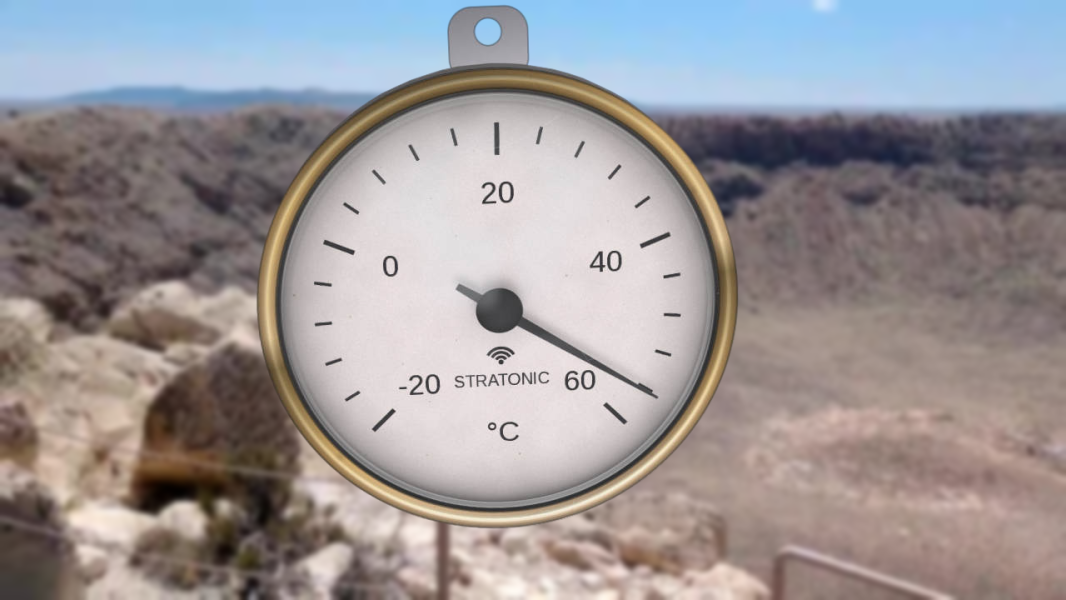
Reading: 56; °C
